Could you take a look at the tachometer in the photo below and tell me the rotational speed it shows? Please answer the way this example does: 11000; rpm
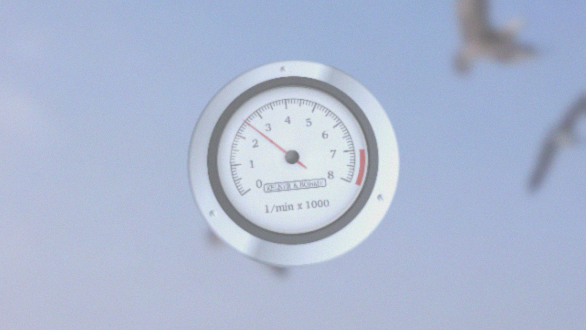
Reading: 2500; rpm
